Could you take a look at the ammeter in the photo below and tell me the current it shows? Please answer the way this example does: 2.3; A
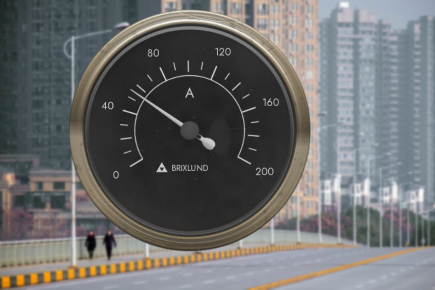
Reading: 55; A
